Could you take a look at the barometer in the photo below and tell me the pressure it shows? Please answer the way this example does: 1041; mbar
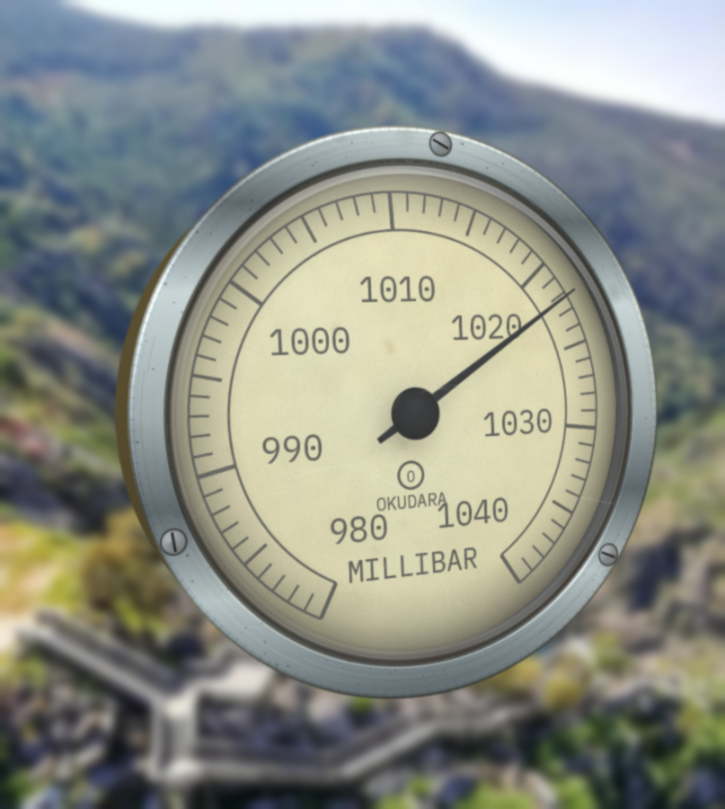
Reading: 1022; mbar
